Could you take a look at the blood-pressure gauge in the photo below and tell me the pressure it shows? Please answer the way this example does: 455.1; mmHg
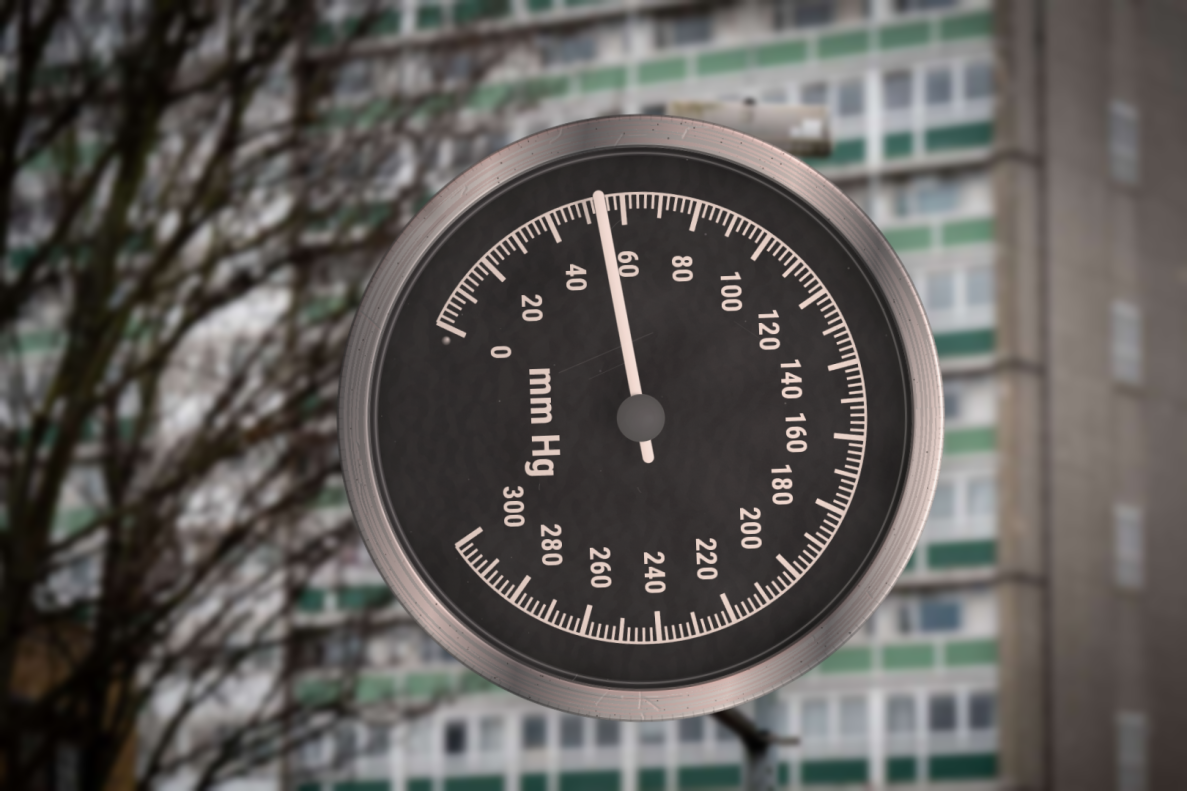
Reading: 54; mmHg
